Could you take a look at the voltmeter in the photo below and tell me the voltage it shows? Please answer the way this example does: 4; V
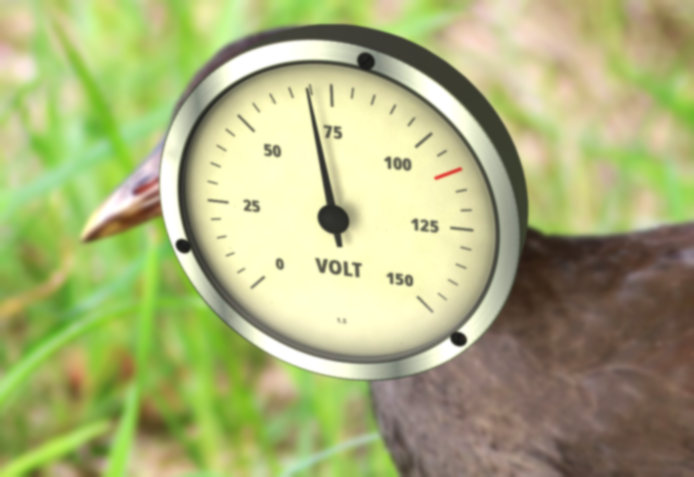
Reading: 70; V
